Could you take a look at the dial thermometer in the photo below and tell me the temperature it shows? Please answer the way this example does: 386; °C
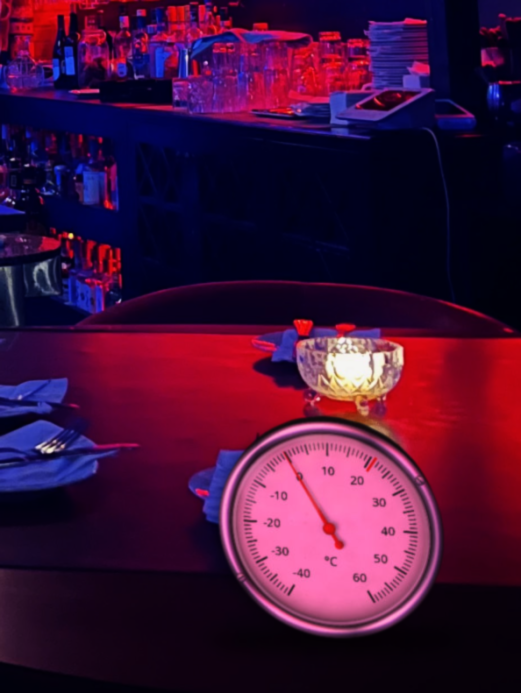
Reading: 0; °C
